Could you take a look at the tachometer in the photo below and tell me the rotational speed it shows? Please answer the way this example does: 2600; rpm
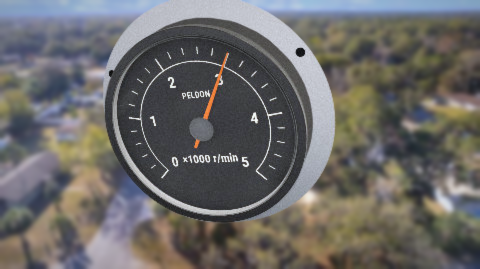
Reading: 3000; rpm
